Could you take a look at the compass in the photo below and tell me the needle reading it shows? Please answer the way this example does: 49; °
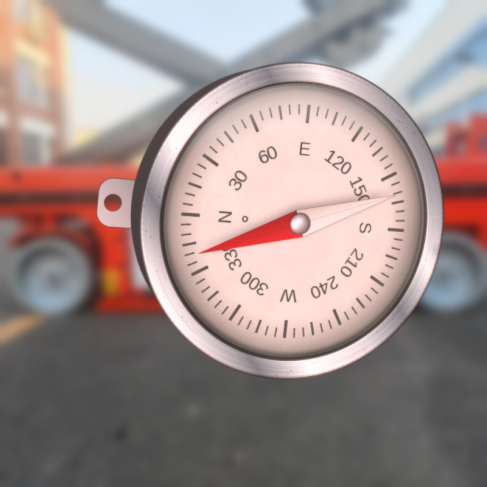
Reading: 340; °
